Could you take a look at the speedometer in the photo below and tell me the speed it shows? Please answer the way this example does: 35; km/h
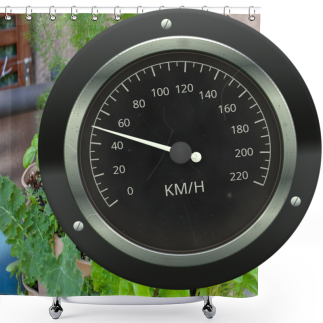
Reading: 50; km/h
